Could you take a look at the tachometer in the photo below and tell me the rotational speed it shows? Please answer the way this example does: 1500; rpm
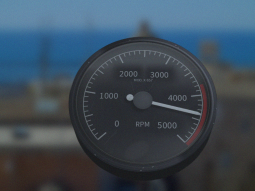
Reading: 4400; rpm
